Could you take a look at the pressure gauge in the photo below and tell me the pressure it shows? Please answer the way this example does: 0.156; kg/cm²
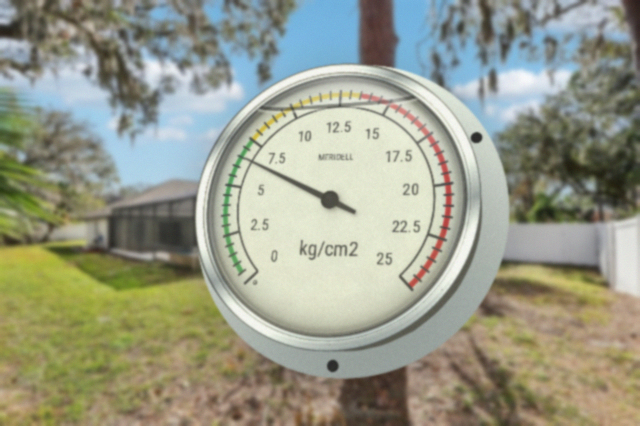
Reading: 6.5; kg/cm²
